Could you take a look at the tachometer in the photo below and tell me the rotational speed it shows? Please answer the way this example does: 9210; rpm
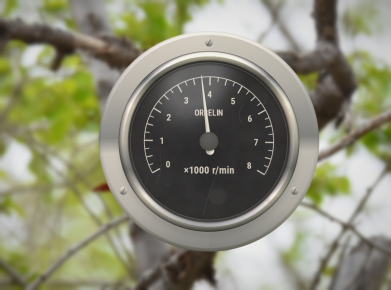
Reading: 3750; rpm
